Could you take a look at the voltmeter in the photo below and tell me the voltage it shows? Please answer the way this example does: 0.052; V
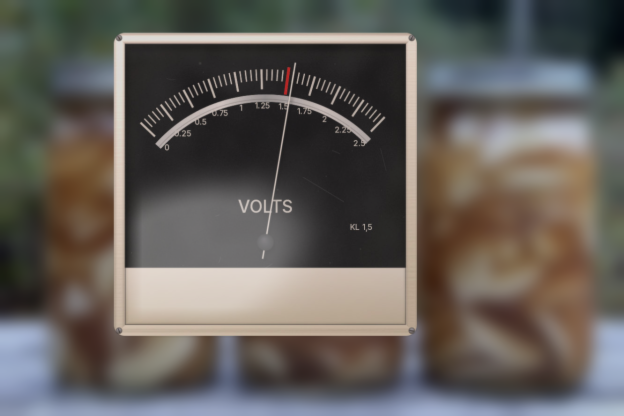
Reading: 1.55; V
